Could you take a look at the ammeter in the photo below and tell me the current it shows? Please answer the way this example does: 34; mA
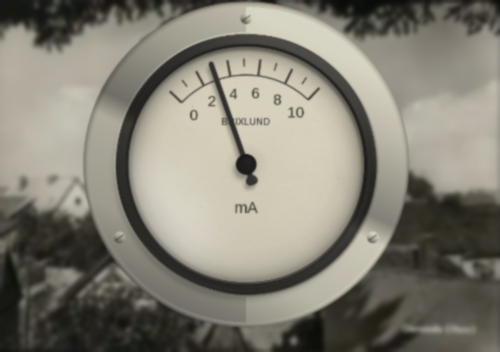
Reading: 3; mA
